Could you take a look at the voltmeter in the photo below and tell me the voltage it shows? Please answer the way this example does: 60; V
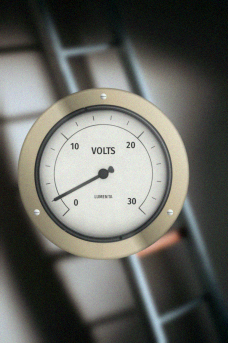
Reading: 2; V
